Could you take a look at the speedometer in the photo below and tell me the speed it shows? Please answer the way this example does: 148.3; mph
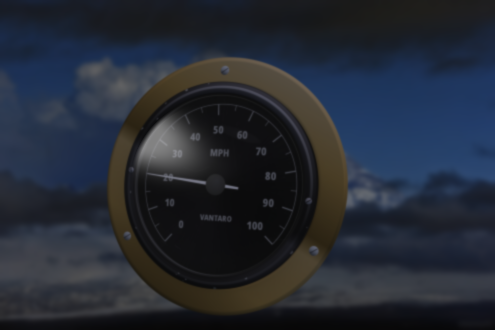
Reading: 20; mph
